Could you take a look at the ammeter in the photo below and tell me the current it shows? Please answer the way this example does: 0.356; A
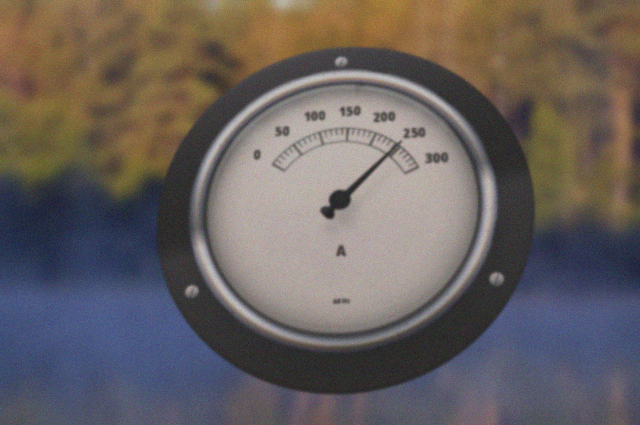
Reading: 250; A
